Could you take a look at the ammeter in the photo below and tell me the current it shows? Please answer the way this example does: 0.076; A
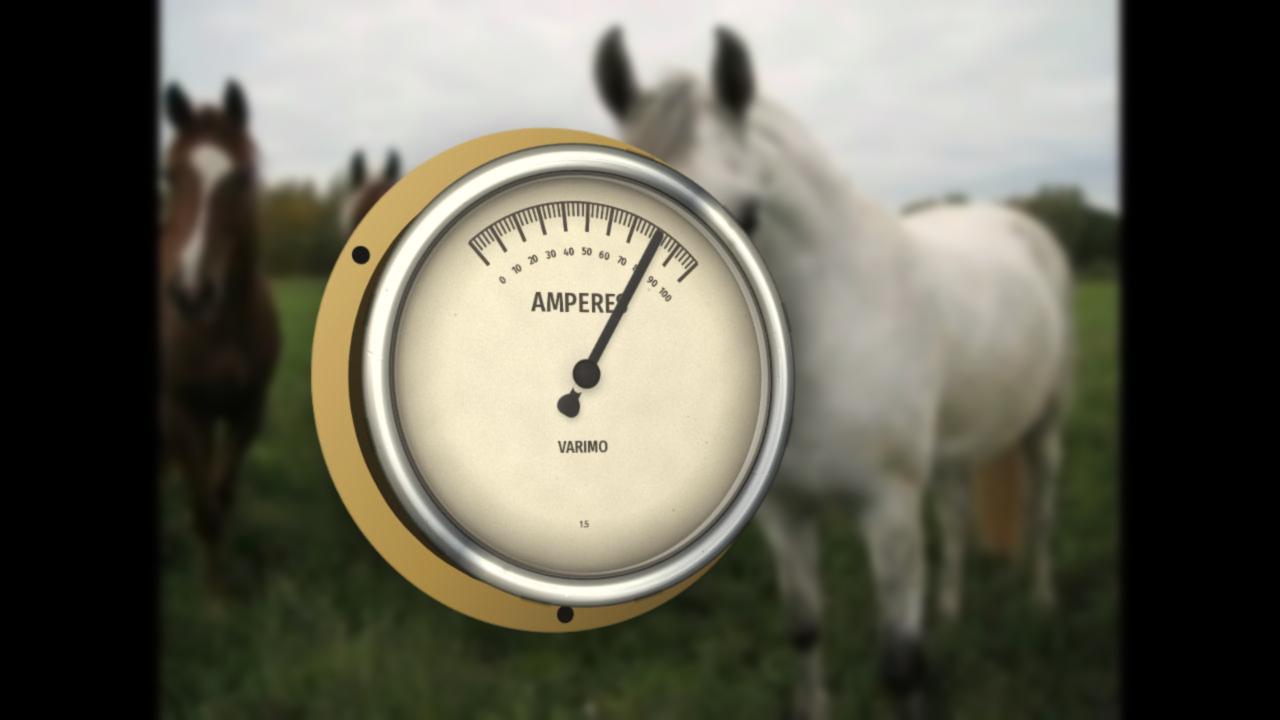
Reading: 80; A
